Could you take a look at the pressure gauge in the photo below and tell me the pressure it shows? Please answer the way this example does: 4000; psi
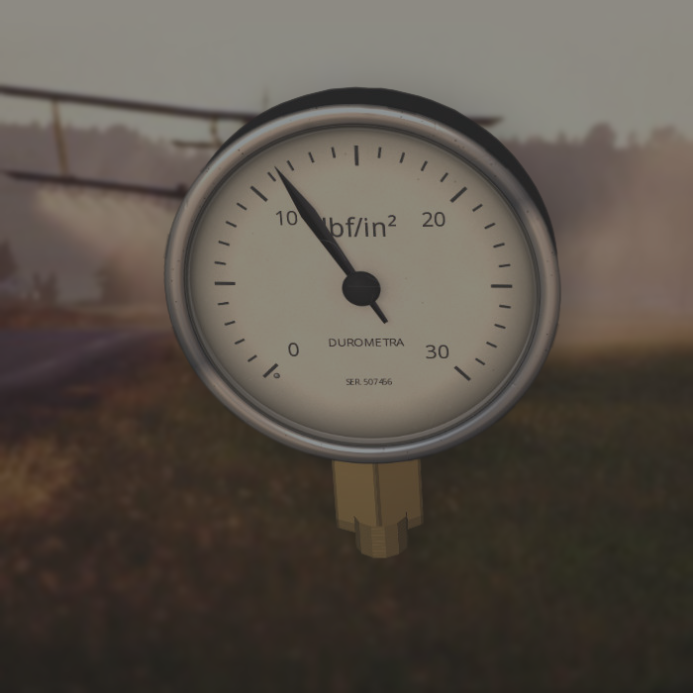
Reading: 11.5; psi
